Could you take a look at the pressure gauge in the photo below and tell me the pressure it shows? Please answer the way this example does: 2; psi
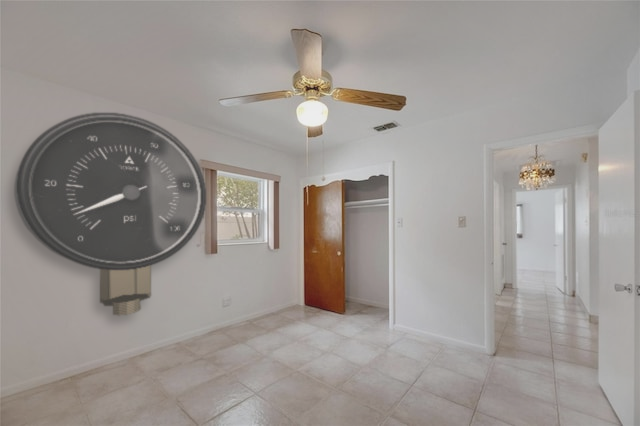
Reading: 8; psi
